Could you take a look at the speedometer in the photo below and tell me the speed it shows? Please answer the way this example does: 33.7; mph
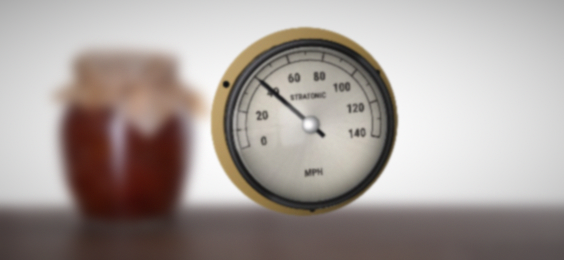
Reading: 40; mph
